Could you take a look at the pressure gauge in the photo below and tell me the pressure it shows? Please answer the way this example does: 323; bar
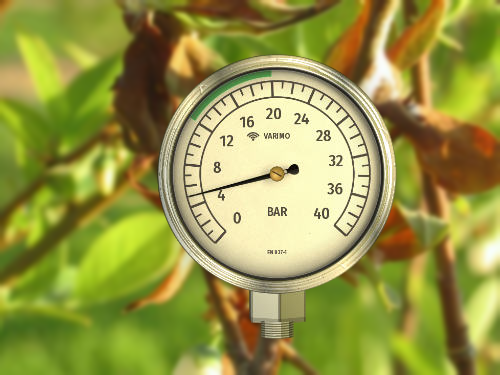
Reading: 5; bar
